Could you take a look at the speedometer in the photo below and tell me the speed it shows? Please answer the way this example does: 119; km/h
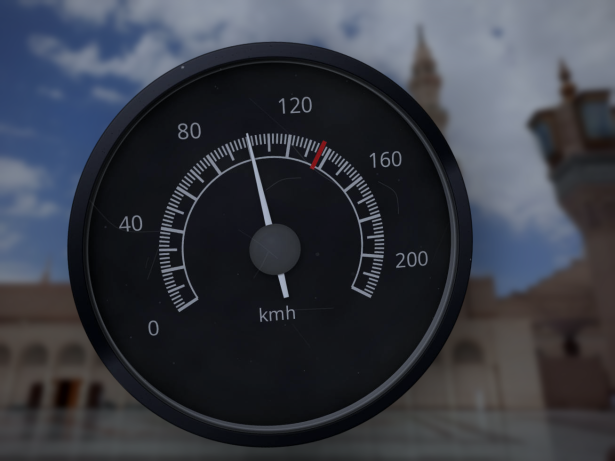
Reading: 100; km/h
